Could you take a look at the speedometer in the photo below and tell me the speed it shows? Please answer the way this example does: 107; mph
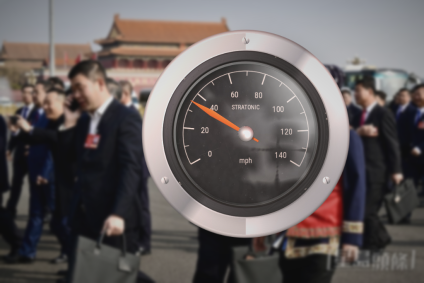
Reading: 35; mph
